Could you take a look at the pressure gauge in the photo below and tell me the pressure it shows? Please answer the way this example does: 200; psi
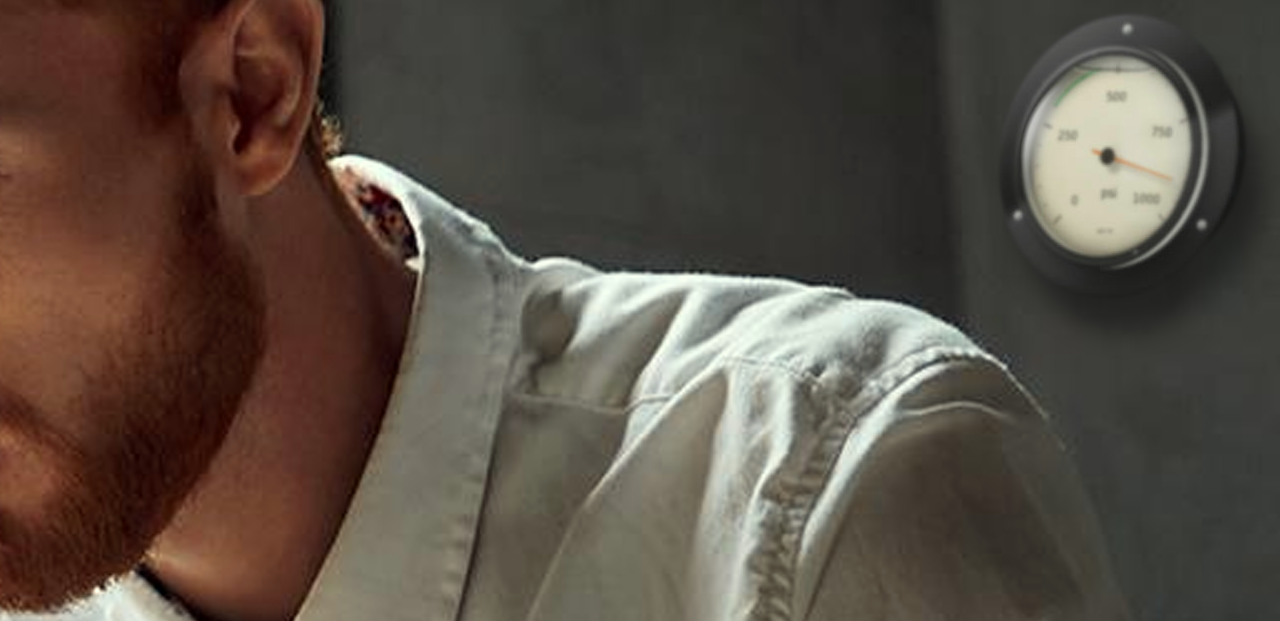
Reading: 900; psi
